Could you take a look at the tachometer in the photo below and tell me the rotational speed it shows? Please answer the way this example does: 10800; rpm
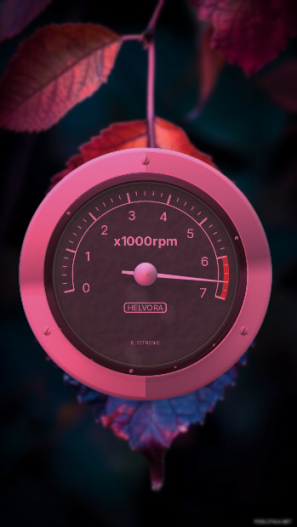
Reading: 6600; rpm
